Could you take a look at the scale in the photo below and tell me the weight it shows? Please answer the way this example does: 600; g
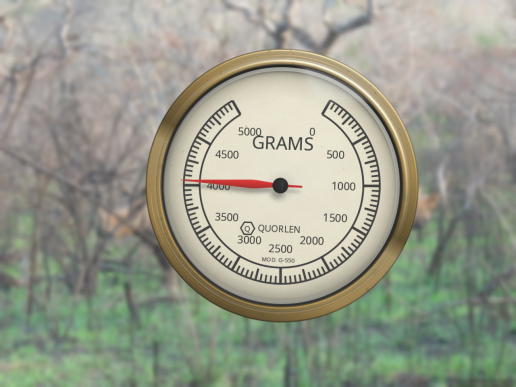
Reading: 4050; g
